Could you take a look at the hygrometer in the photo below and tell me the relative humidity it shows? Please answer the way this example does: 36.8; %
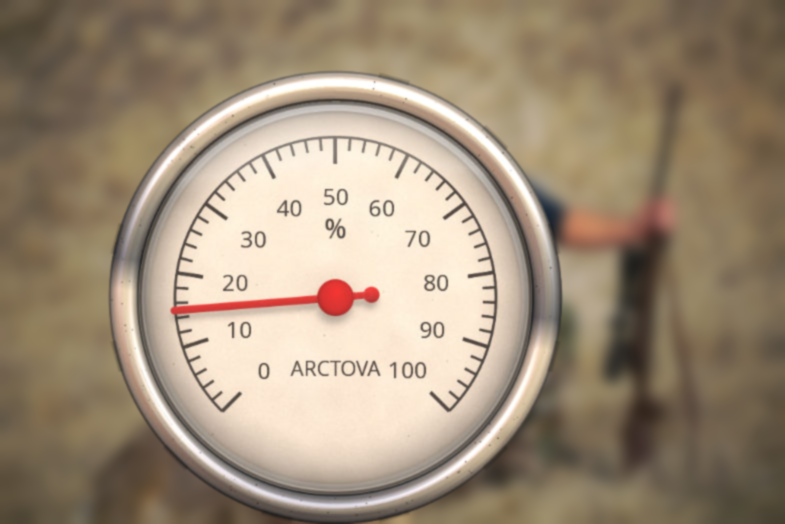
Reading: 15; %
